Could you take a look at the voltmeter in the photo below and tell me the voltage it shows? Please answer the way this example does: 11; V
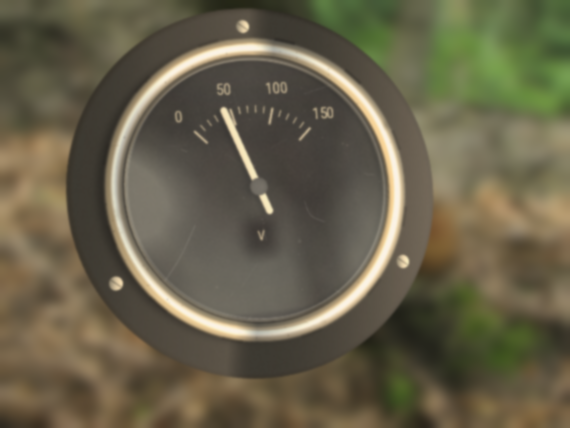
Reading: 40; V
